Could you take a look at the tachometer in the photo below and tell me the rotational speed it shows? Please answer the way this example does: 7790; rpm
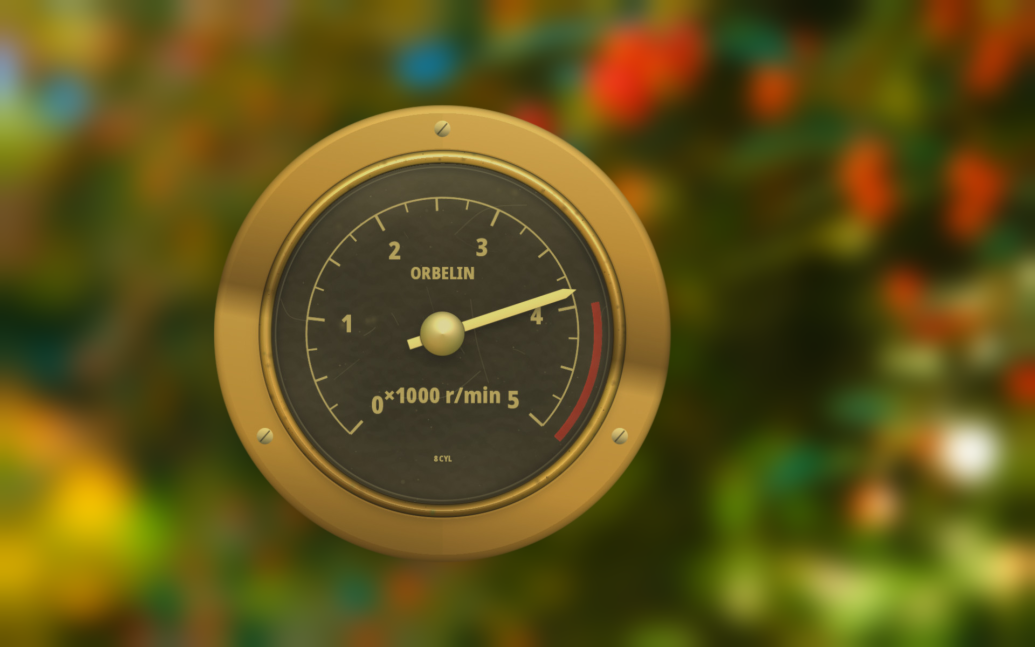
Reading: 3875; rpm
